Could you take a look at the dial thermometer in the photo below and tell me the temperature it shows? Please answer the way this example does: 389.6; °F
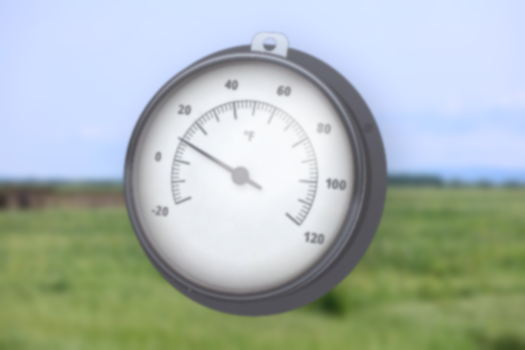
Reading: 10; °F
